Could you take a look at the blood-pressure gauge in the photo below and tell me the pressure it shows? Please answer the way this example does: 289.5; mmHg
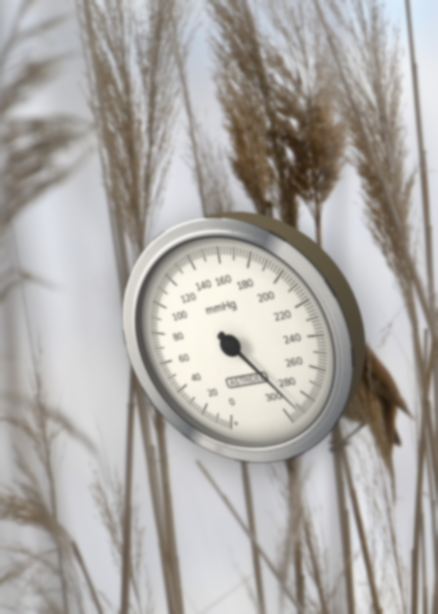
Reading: 290; mmHg
